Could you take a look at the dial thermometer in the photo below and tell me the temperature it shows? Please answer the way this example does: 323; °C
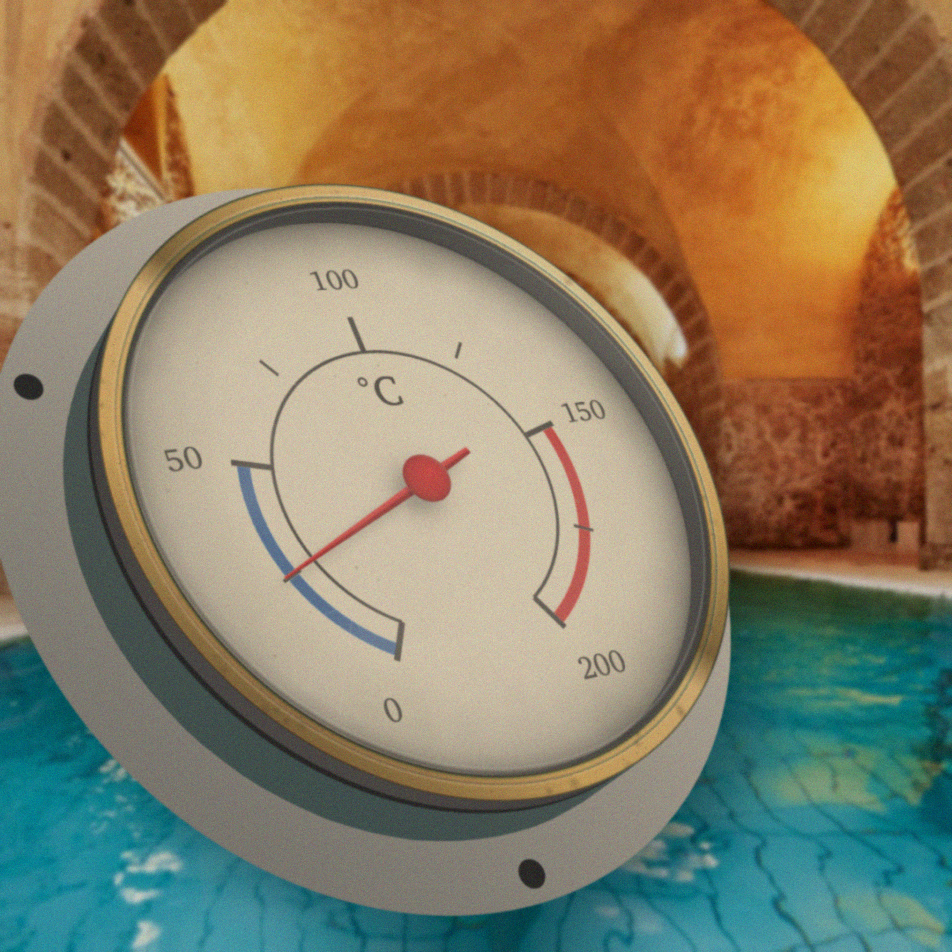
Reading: 25; °C
